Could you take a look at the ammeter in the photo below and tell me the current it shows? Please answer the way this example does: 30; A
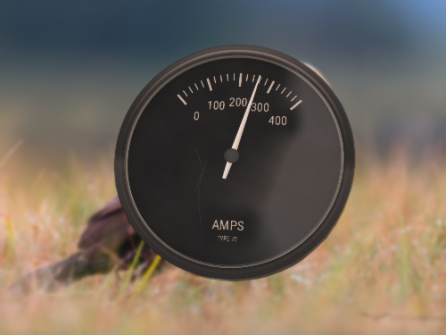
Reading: 260; A
